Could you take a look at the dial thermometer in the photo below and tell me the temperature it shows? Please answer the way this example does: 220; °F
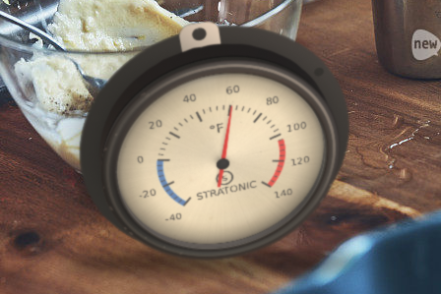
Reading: 60; °F
